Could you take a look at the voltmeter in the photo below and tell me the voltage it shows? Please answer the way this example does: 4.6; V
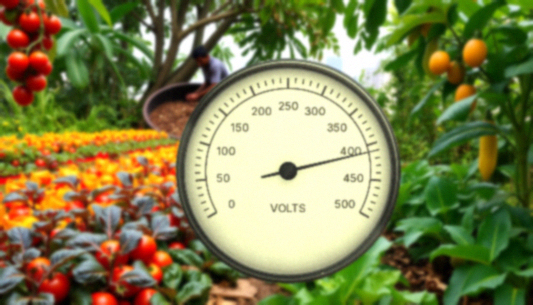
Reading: 410; V
